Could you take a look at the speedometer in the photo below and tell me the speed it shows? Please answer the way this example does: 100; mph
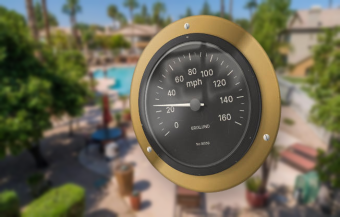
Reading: 25; mph
